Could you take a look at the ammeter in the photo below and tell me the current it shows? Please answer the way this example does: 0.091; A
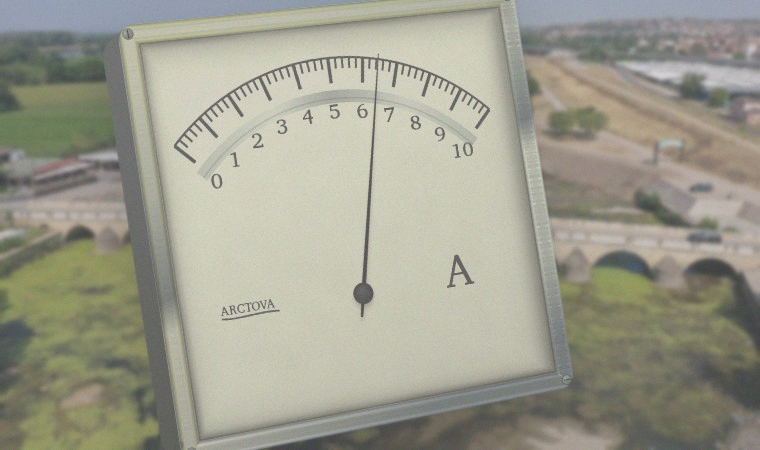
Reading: 6.4; A
